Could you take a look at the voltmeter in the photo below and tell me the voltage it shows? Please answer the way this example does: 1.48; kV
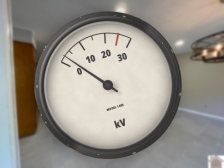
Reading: 2.5; kV
